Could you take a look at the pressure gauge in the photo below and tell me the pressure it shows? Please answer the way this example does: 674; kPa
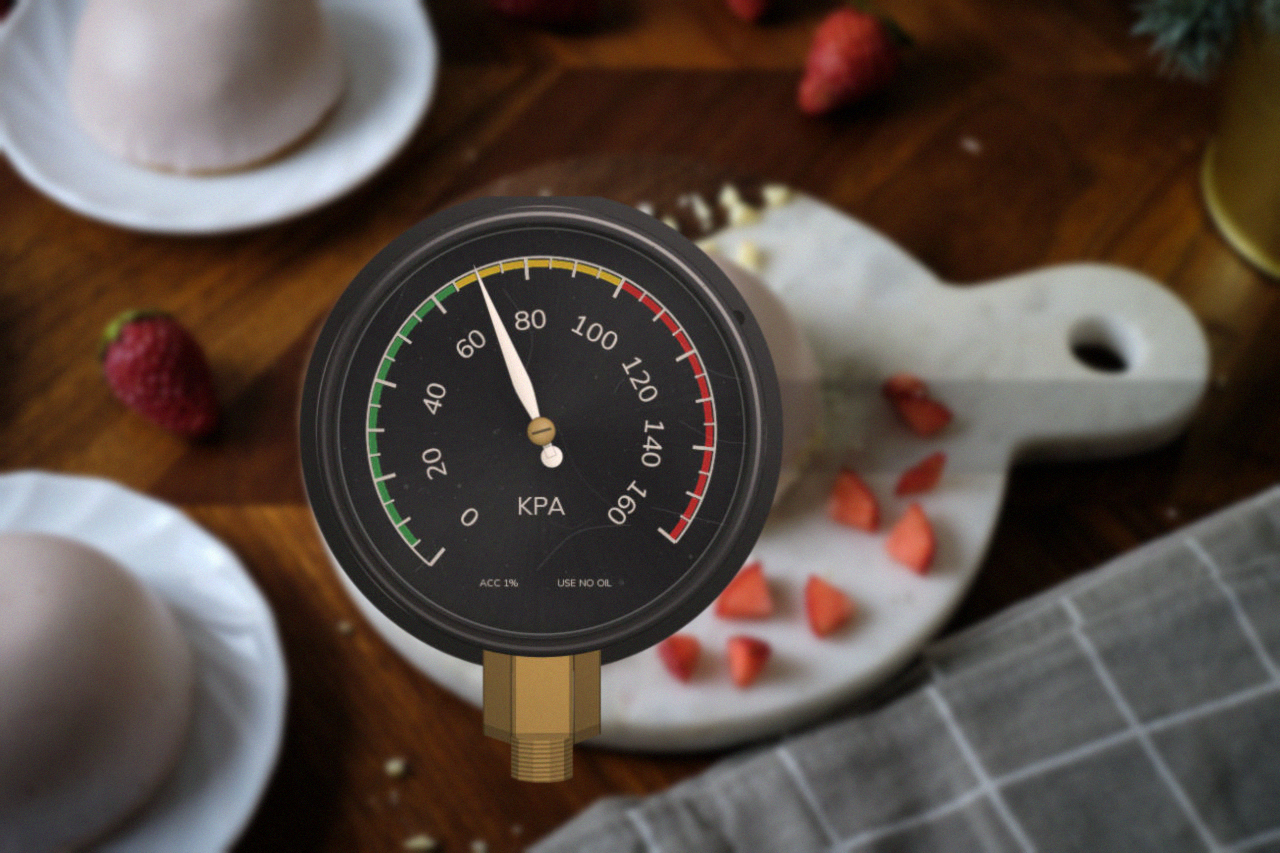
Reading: 70; kPa
